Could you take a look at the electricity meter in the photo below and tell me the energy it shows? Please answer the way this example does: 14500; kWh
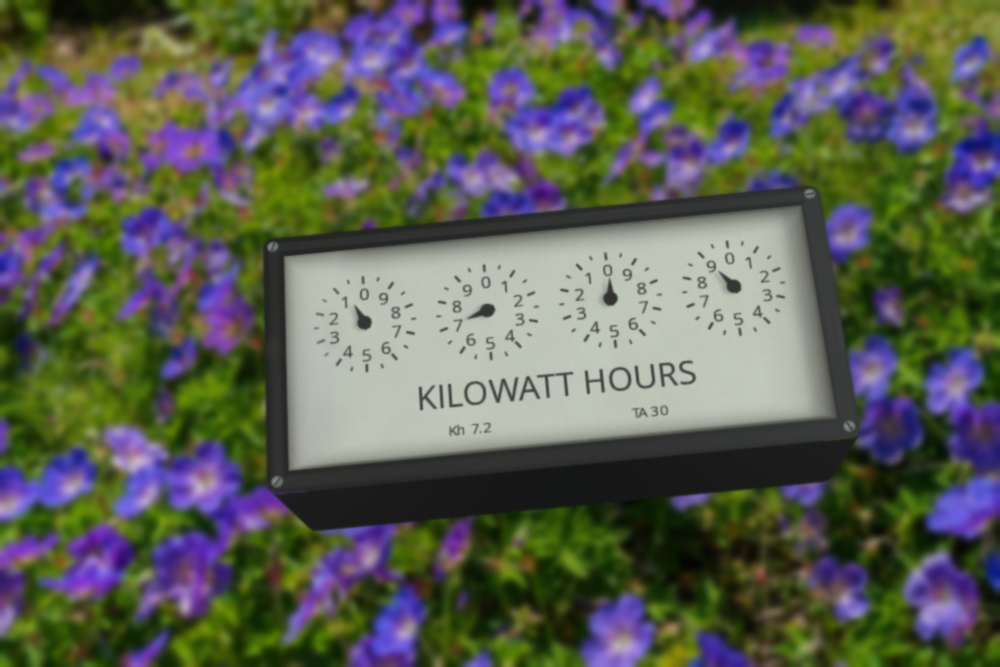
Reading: 699; kWh
